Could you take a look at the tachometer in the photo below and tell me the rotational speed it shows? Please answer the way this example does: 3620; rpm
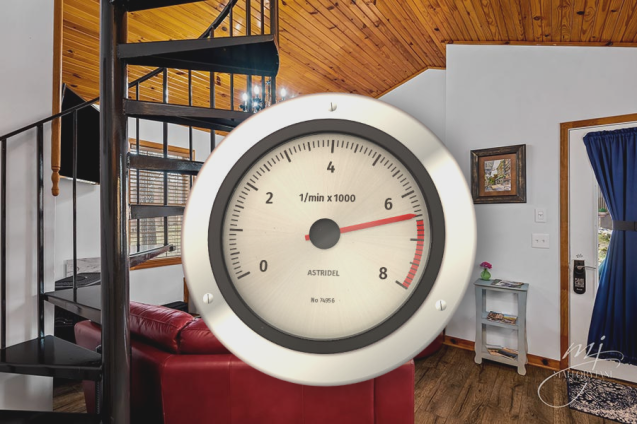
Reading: 6500; rpm
